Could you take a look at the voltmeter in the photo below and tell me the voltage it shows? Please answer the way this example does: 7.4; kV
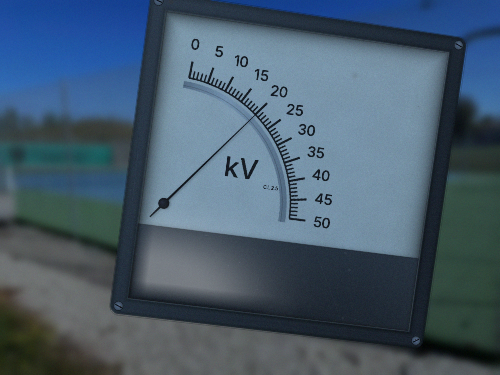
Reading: 20; kV
